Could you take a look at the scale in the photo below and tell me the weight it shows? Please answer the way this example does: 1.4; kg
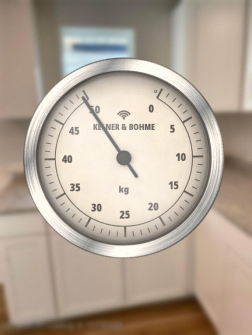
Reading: 49.5; kg
